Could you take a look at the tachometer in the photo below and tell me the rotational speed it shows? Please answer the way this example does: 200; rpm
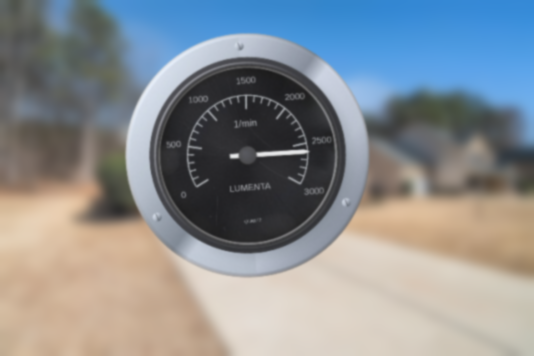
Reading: 2600; rpm
